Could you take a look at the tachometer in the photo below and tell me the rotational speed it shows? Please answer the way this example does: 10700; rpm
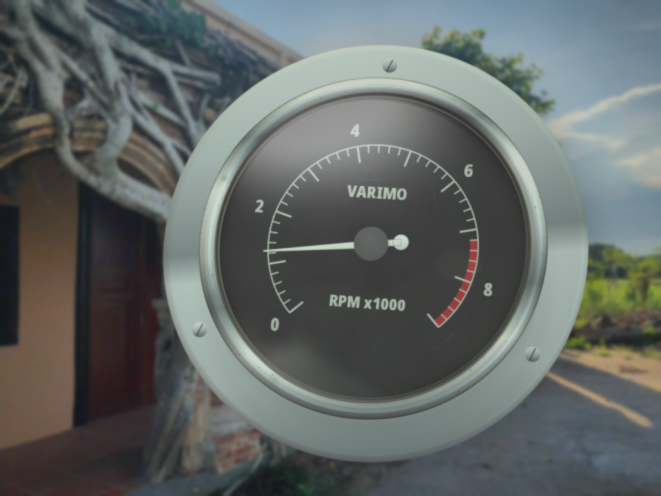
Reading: 1200; rpm
